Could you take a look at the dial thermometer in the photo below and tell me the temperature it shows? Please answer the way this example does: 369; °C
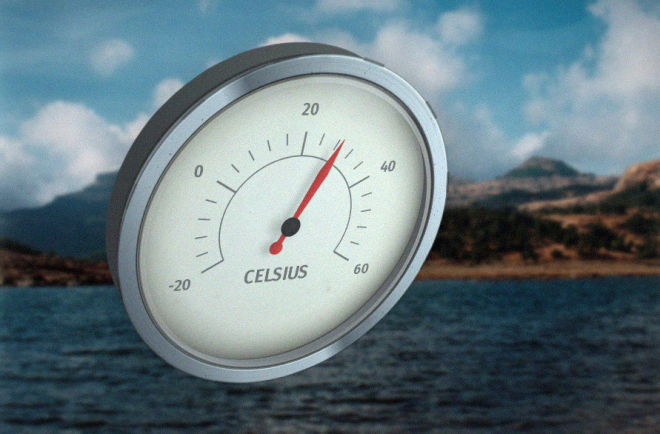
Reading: 28; °C
